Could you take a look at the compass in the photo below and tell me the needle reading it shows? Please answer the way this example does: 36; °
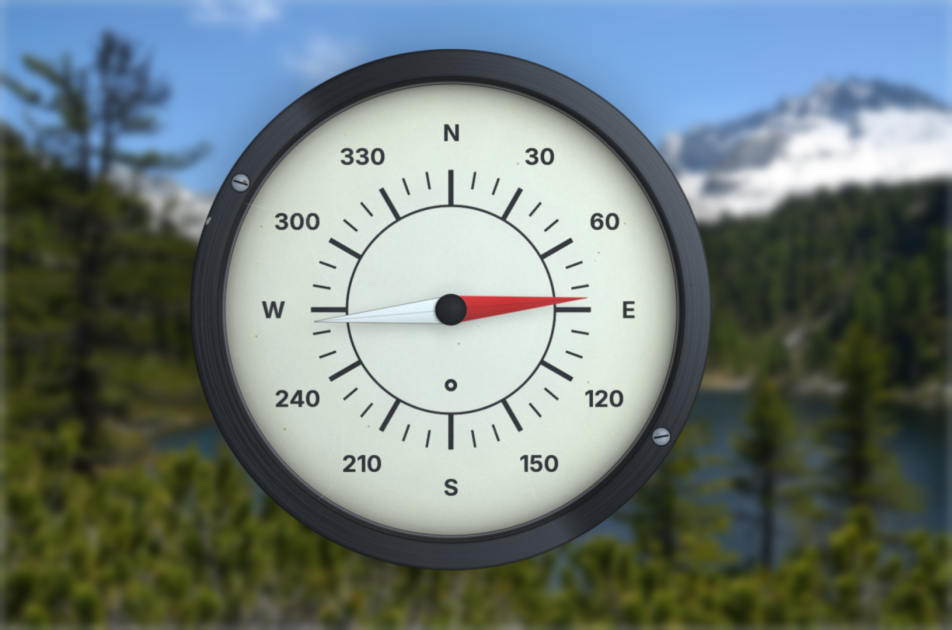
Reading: 85; °
